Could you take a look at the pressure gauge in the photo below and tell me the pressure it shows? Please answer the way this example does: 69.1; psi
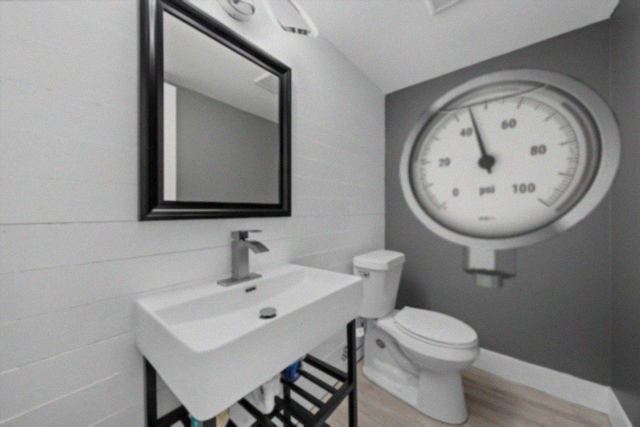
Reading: 45; psi
